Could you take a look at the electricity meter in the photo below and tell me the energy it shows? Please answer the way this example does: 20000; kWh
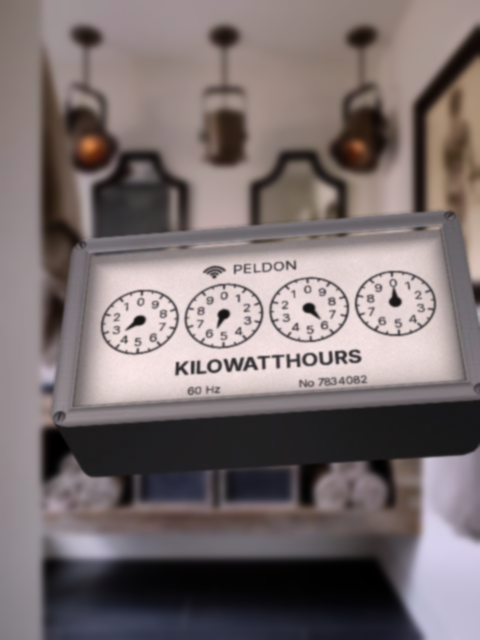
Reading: 3560; kWh
